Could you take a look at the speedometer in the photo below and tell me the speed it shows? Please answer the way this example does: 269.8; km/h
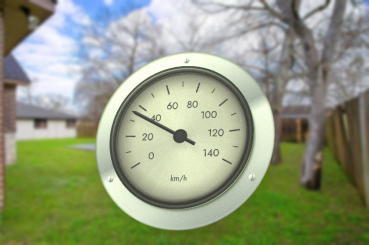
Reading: 35; km/h
